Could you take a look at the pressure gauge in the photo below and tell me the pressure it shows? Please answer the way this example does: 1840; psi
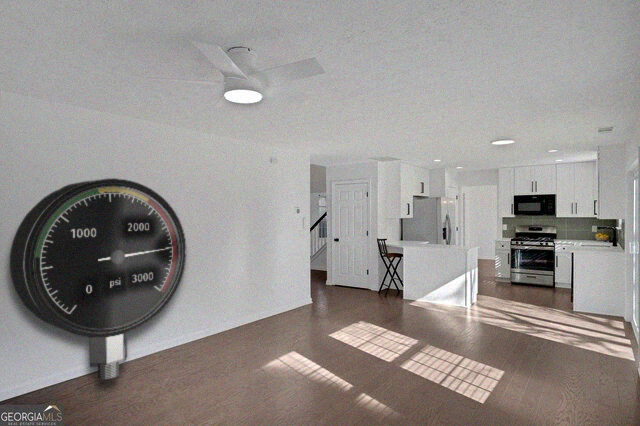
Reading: 2500; psi
